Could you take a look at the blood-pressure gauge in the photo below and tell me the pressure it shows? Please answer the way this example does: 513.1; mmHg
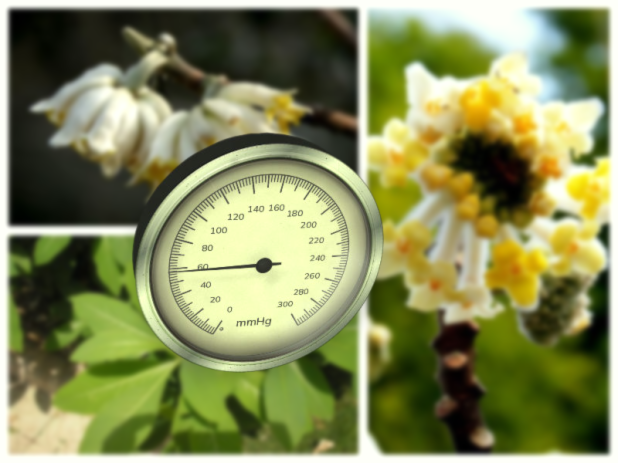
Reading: 60; mmHg
